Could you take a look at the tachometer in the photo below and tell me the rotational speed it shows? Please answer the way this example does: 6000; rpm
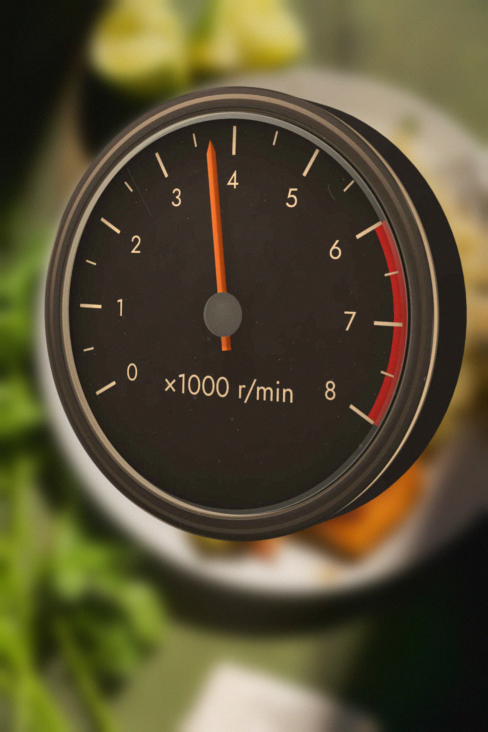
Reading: 3750; rpm
